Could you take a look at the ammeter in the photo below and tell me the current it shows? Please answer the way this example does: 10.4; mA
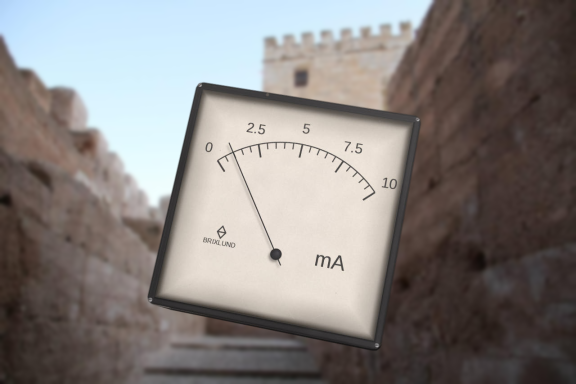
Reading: 1; mA
